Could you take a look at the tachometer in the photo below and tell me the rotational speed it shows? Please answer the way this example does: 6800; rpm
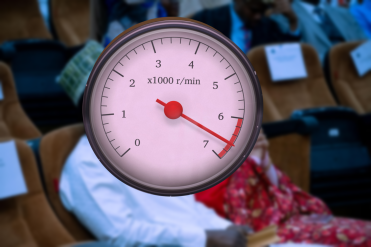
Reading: 6600; rpm
